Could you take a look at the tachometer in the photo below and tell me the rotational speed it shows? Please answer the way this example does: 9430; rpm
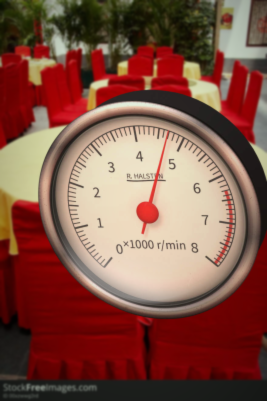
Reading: 4700; rpm
